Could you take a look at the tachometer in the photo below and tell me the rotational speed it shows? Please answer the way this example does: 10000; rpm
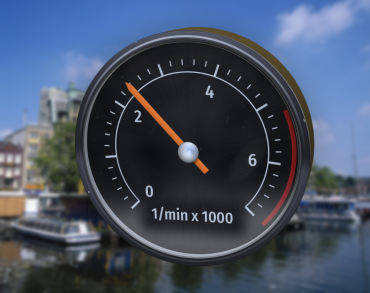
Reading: 2400; rpm
